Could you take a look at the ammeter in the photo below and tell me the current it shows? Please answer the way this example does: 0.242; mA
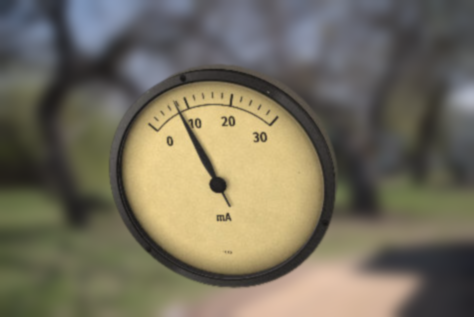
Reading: 8; mA
